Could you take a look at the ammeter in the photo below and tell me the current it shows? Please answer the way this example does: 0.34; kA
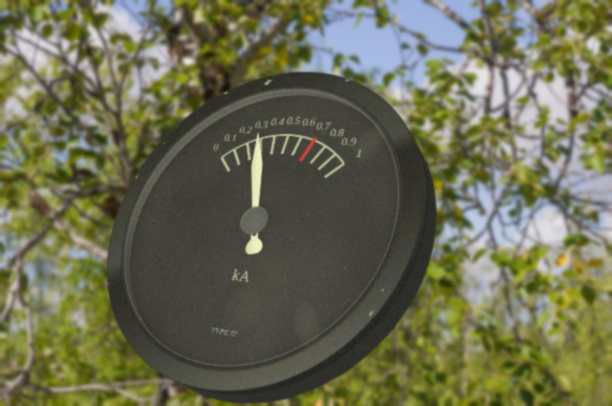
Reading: 0.3; kA
